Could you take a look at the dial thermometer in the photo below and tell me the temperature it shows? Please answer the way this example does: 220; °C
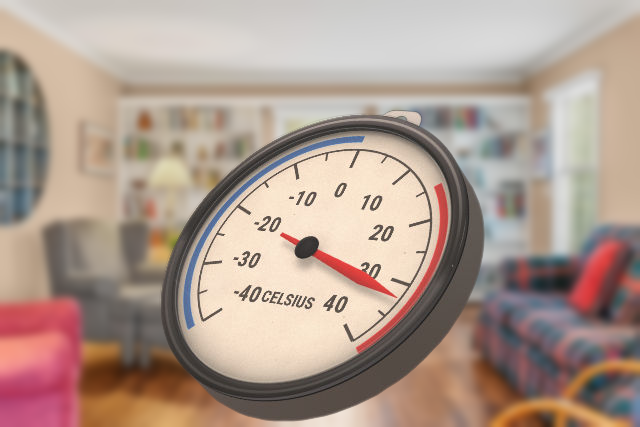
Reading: 32.5; °C
